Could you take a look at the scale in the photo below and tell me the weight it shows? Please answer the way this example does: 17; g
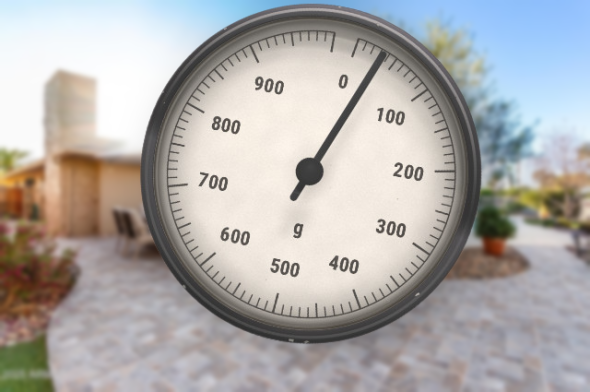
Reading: 35; g
